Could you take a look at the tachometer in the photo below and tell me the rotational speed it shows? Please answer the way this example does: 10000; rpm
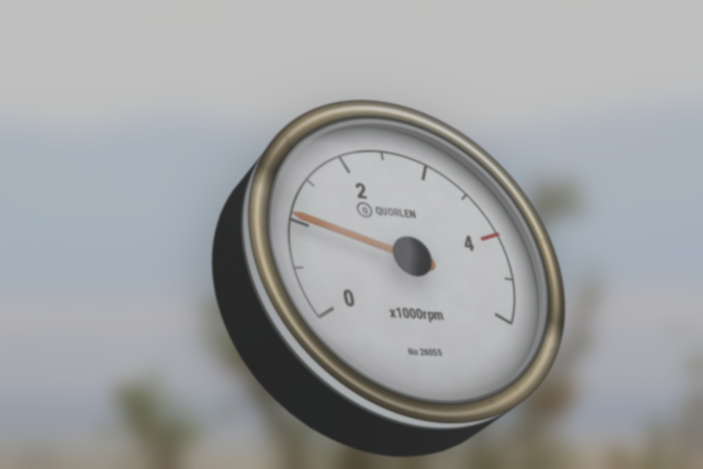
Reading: 1000; rpm
